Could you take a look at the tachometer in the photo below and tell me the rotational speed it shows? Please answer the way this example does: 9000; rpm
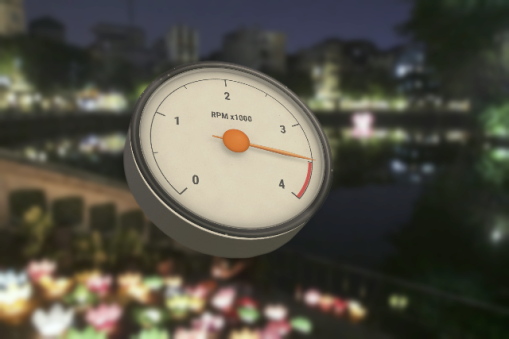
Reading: 3500; rpm
